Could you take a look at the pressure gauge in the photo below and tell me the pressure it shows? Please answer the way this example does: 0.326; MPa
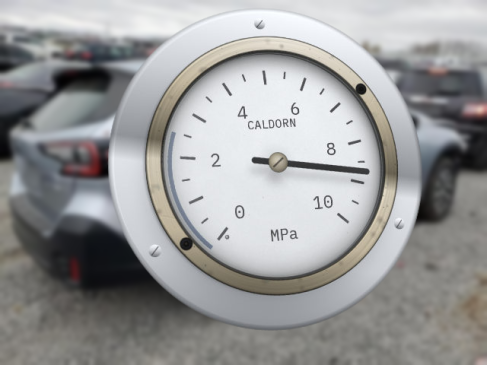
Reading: 8.75; MPa
